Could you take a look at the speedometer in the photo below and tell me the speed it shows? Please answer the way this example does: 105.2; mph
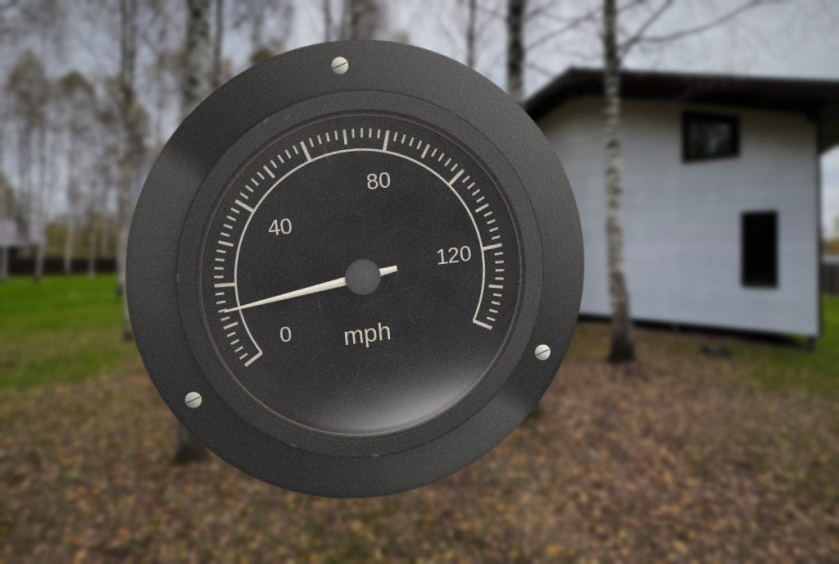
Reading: 14; mph
